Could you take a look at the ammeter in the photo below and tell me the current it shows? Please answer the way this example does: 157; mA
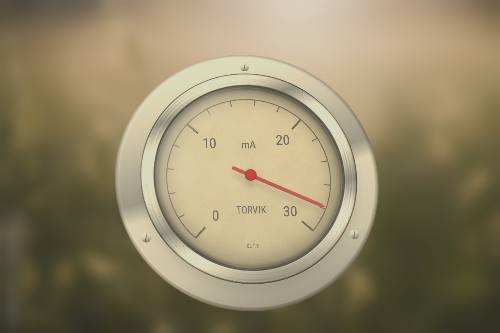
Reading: 28; mA
